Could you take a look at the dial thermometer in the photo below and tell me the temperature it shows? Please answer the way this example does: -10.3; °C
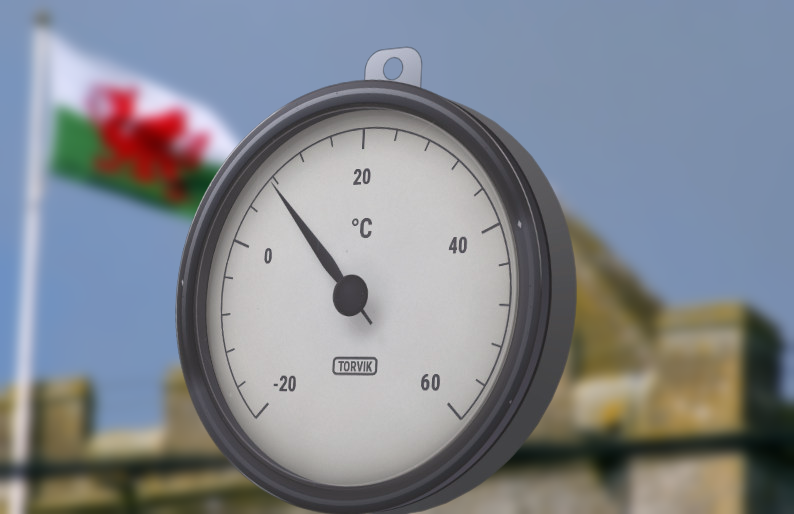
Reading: 8; °C
